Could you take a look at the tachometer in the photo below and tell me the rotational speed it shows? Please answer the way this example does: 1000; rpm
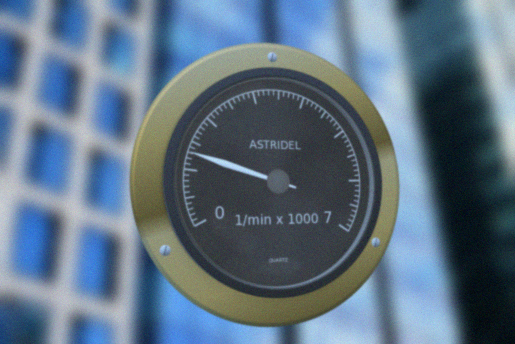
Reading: 1300; rpm
